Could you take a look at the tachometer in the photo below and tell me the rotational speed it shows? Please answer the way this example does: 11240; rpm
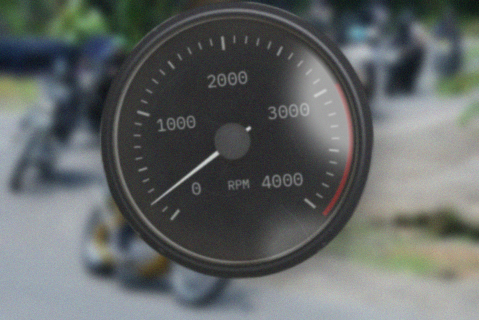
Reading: 200; rpm
